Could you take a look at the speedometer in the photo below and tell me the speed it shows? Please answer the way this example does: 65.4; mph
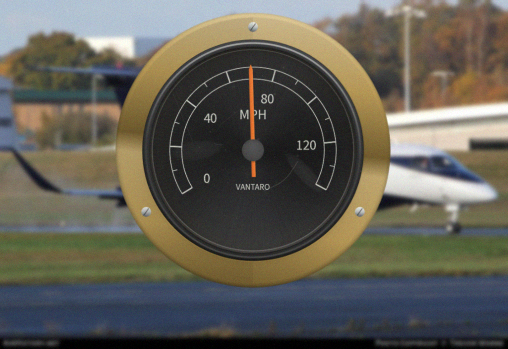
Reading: 70; mph
